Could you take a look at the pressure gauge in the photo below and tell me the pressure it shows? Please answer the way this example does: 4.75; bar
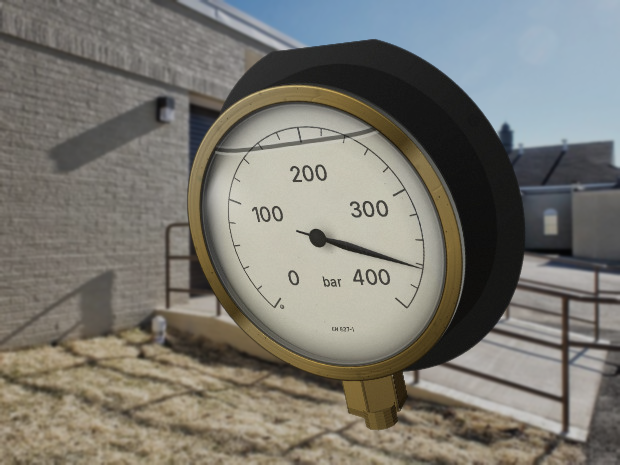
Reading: 360; bar
